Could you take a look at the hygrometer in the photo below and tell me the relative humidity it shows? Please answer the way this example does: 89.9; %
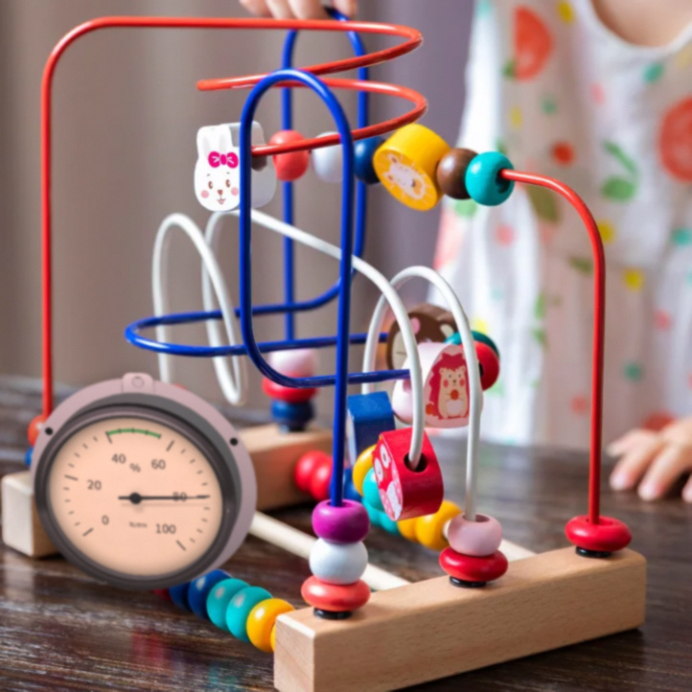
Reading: 80; %
